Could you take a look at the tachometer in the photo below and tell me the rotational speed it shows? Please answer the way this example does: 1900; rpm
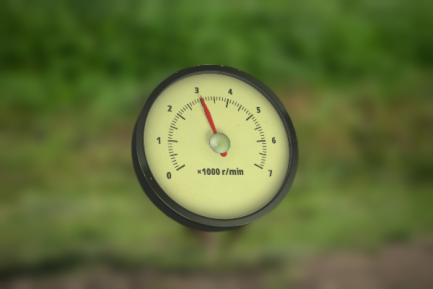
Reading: 3000; rpm
